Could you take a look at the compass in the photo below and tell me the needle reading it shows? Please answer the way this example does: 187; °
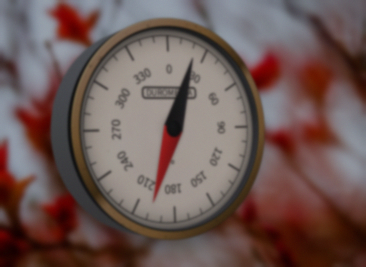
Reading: 200; °
